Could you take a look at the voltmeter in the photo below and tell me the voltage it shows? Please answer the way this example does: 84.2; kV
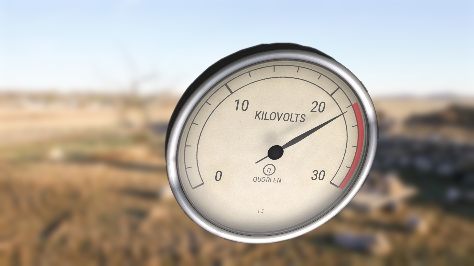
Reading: 22; kV
